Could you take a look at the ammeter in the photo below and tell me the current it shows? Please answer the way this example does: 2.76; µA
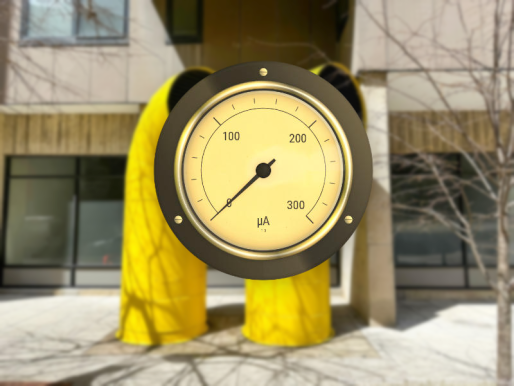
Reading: 0; µA
